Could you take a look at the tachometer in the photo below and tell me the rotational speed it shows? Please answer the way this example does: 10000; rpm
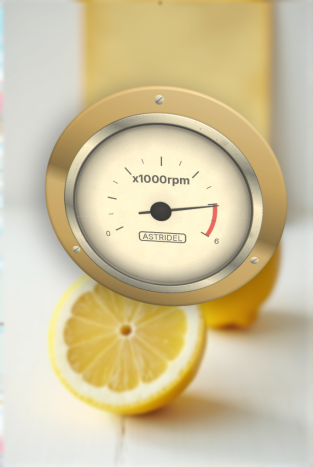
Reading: 5000; rpm
